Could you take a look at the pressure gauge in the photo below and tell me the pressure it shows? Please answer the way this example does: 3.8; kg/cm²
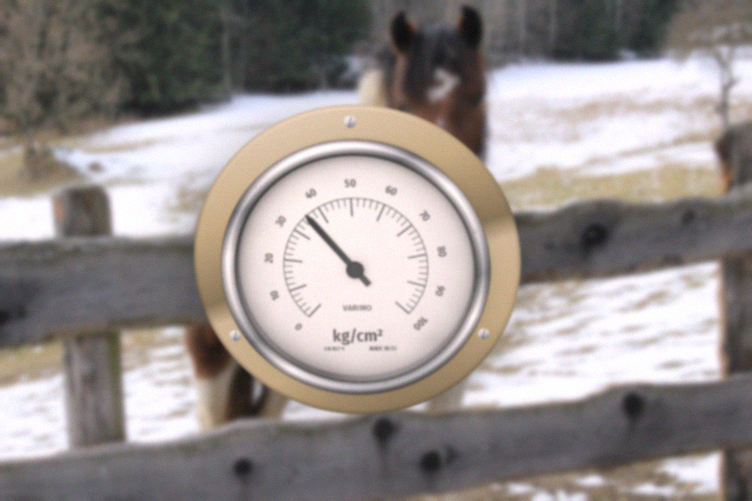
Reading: 36; kg/cm²
